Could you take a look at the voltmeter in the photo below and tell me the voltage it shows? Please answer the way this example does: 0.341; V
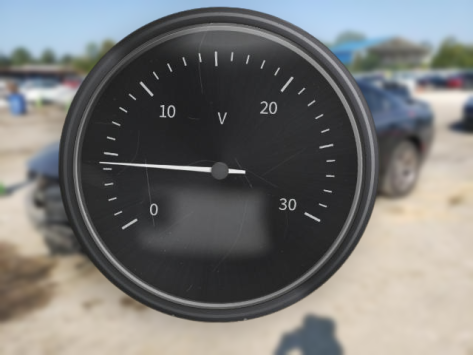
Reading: 4.5; V
